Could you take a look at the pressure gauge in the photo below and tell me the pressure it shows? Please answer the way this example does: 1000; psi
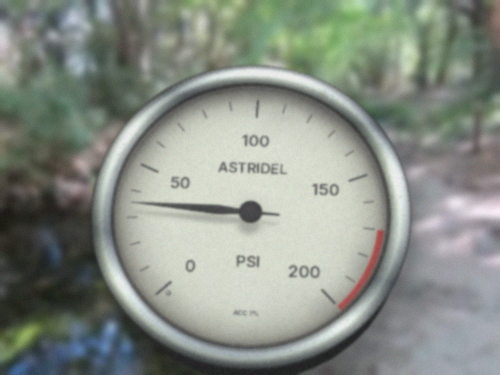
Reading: 35; psi
